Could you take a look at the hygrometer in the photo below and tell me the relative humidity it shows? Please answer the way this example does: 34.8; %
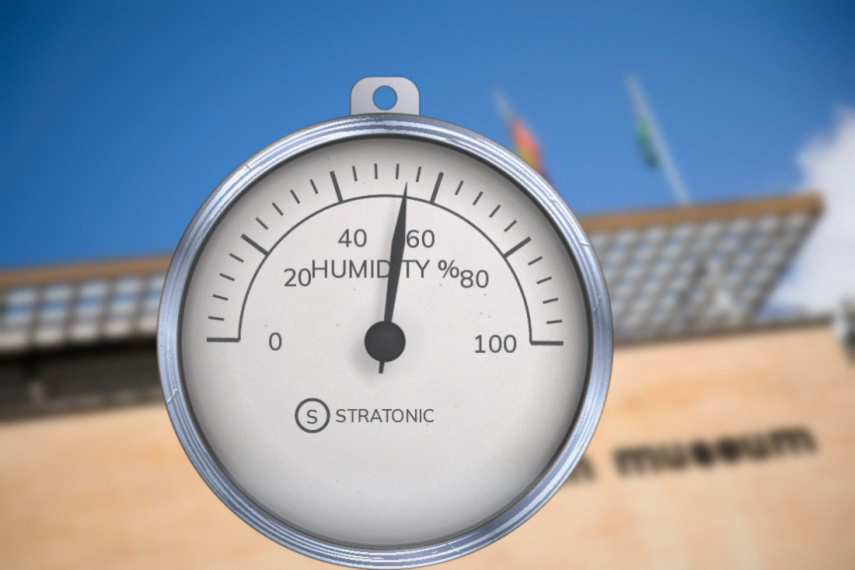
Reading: 54; %
